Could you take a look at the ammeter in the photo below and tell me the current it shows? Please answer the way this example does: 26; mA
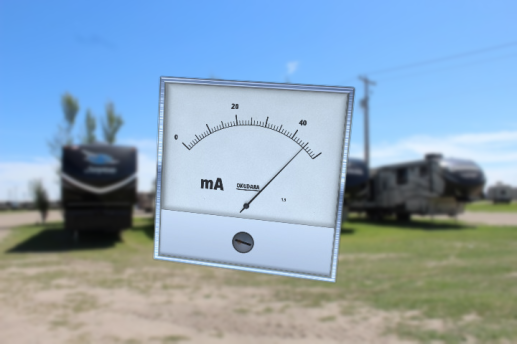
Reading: 45; mA
